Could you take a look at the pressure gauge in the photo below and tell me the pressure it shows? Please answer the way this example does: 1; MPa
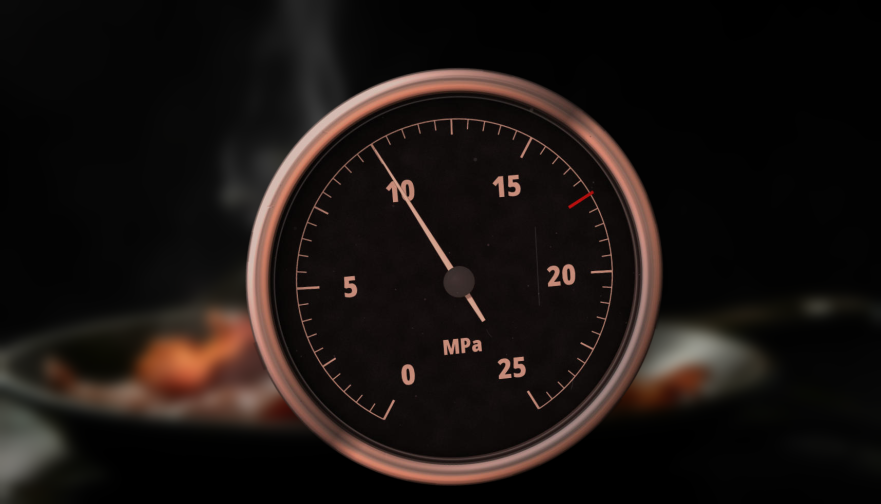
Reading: 10; MPa
